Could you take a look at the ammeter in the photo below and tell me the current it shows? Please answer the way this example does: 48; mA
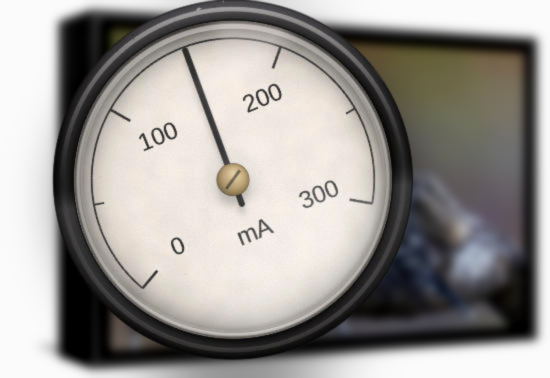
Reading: 150; mA
